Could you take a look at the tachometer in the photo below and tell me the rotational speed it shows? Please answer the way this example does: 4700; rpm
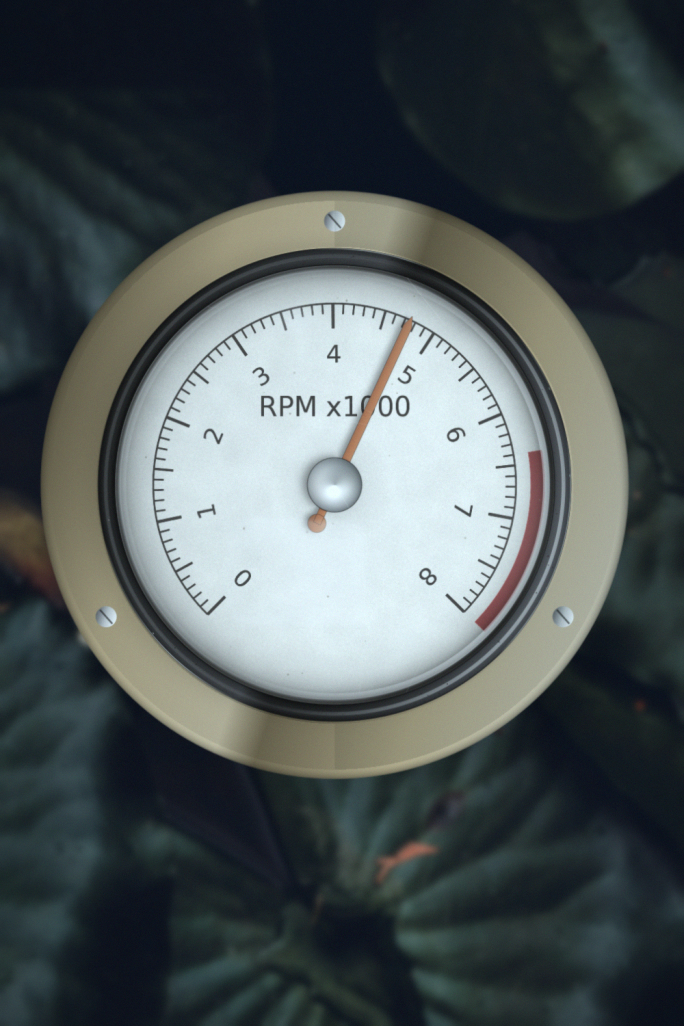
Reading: 4750; rpm
